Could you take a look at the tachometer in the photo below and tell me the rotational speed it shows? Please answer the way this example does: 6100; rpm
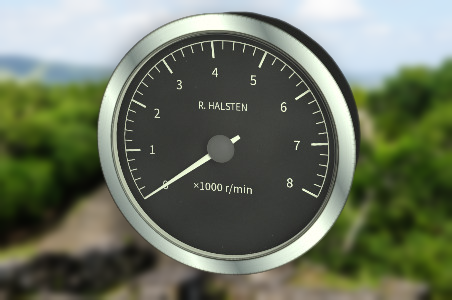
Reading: 0; rpm
